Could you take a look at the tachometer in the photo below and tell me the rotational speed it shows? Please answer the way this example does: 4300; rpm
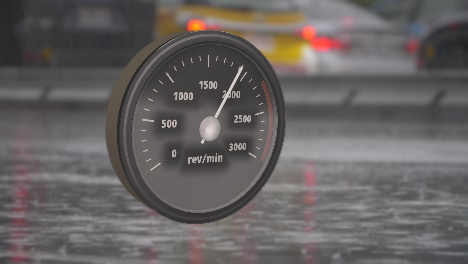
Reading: 1900; rpm
